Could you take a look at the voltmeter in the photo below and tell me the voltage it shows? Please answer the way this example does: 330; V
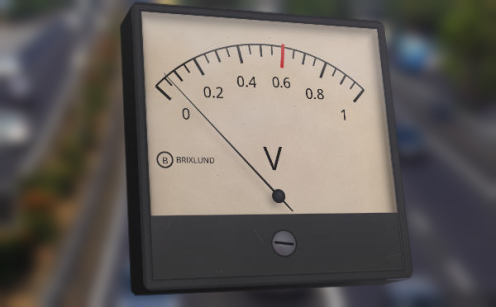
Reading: 0.05; V
